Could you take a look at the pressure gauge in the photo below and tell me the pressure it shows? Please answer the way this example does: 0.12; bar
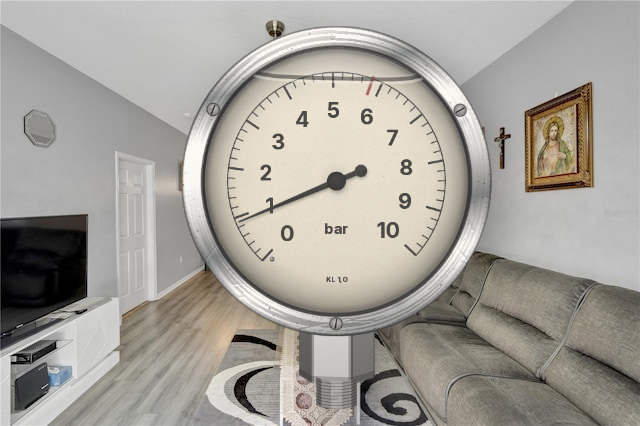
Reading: 0.9; bar
